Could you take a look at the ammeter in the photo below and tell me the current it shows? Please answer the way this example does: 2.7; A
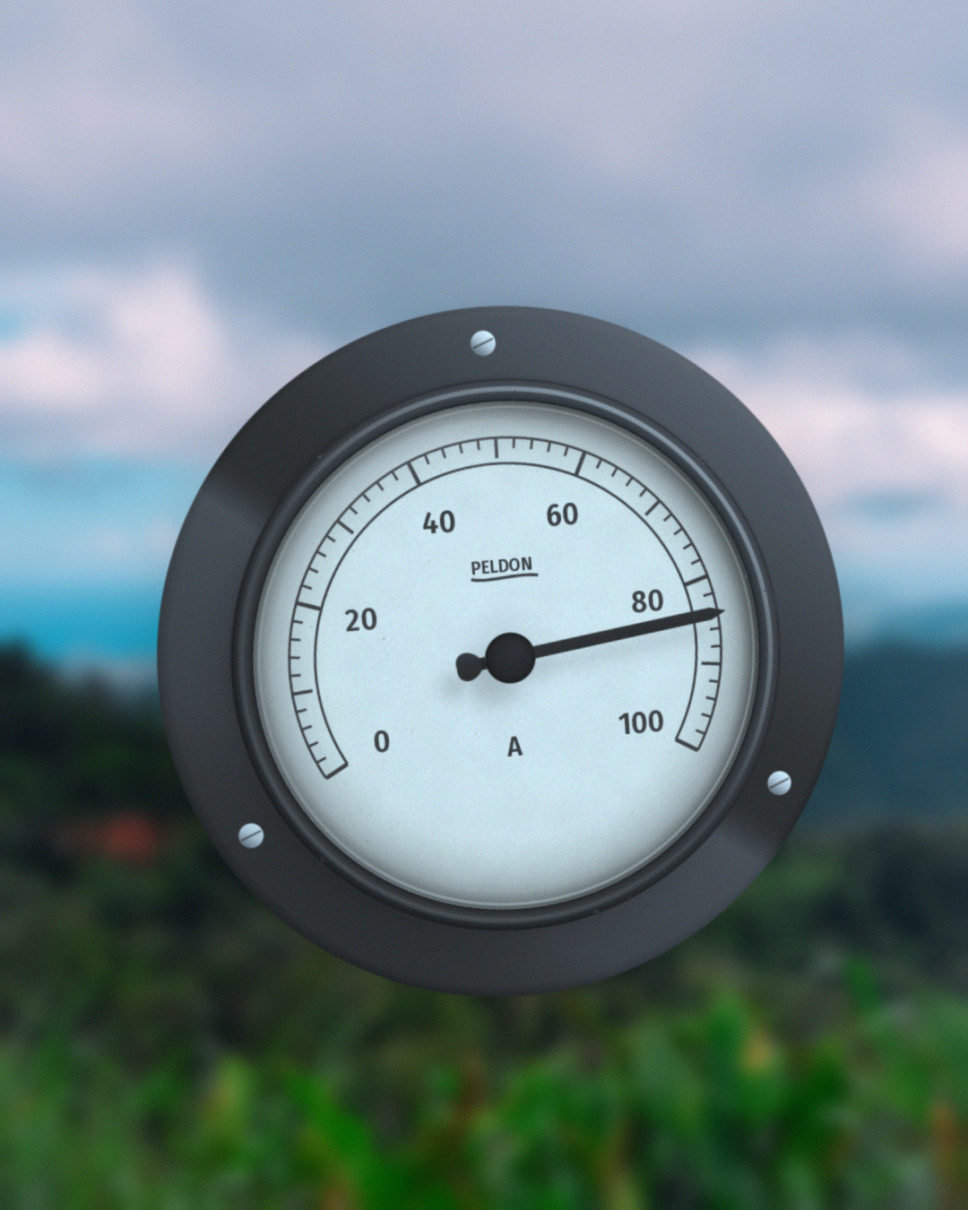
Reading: 84; A
